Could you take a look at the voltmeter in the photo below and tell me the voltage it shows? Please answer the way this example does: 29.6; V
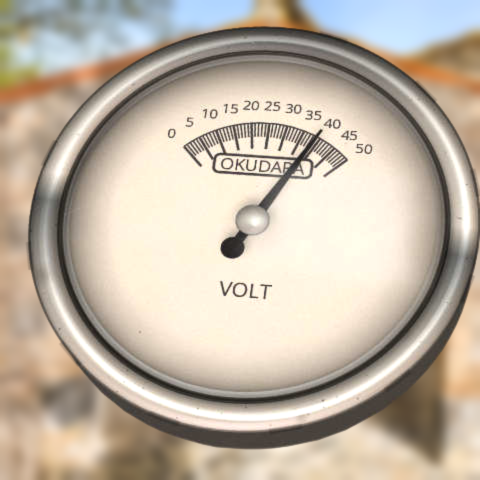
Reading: 40; V
